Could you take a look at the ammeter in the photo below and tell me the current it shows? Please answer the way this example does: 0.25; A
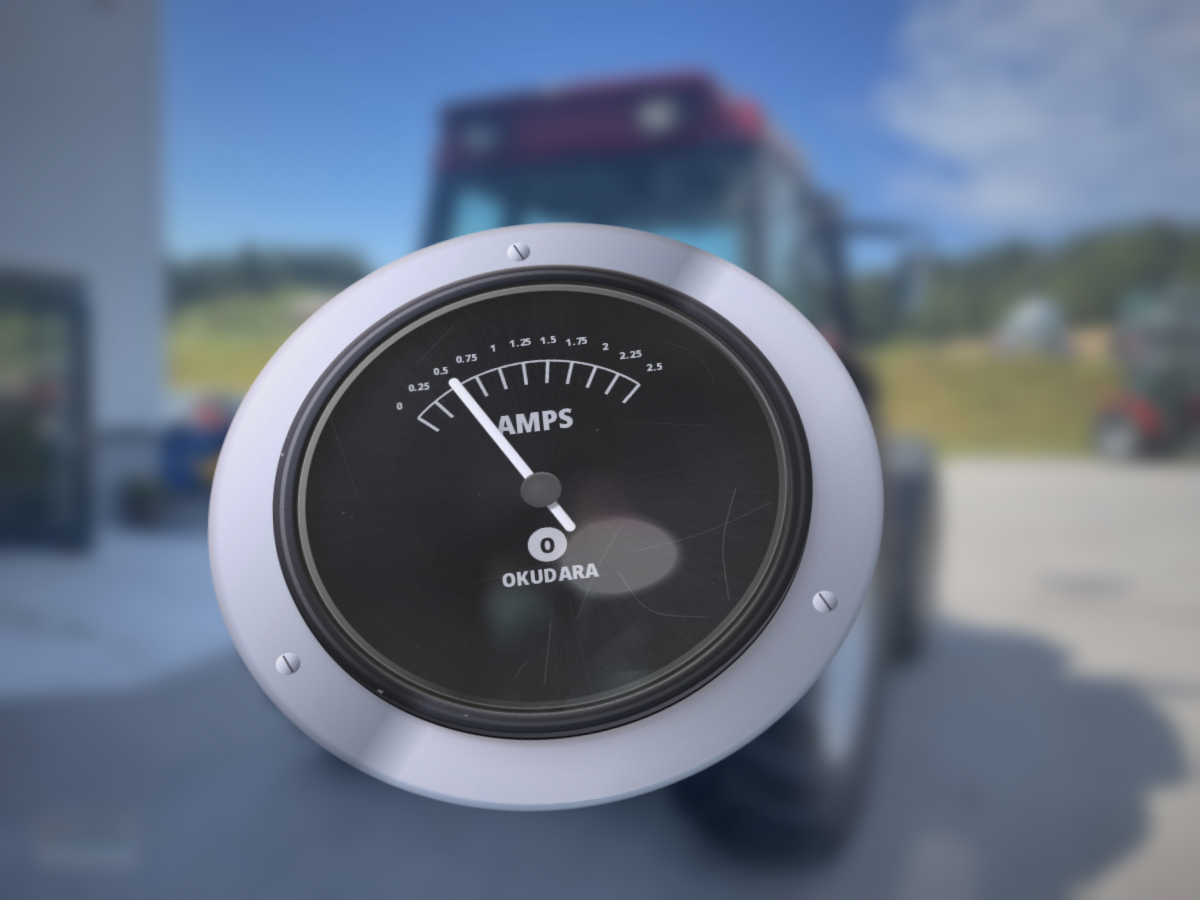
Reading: 0.5; A
